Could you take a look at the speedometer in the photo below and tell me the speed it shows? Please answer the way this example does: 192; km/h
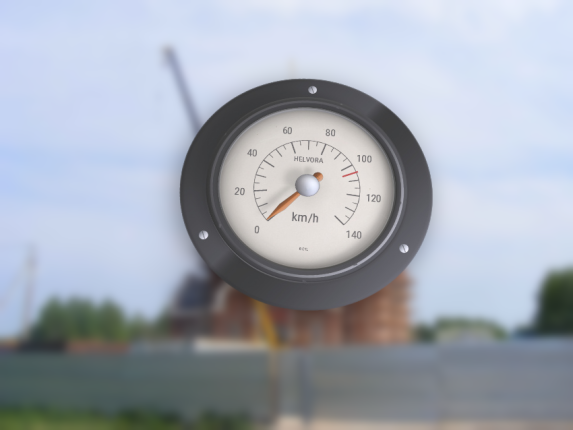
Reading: 0; km/h
